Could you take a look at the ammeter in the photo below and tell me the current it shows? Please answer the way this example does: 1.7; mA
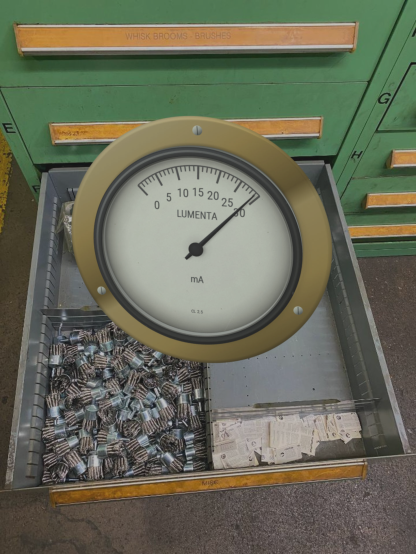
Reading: 29; mA
